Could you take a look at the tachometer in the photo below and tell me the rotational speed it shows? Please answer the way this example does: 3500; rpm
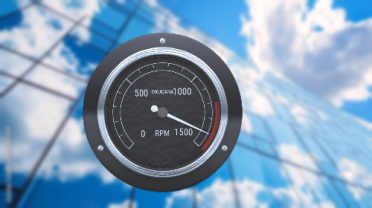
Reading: 1400; rpm
